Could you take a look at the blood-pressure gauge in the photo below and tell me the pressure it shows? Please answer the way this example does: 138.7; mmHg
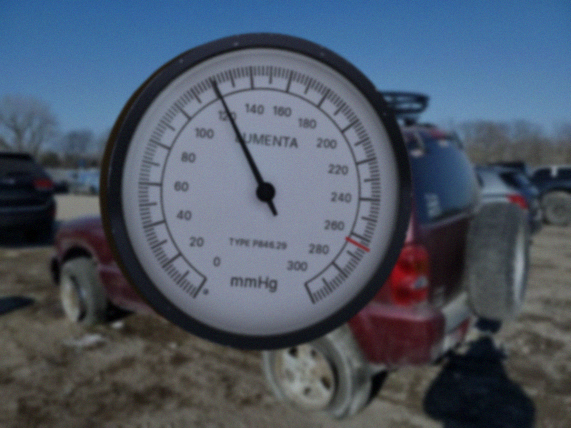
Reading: 120; mmHg
